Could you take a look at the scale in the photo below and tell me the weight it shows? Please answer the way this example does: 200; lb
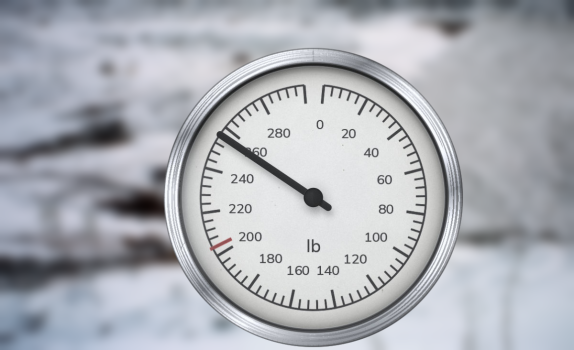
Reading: 256; lb
